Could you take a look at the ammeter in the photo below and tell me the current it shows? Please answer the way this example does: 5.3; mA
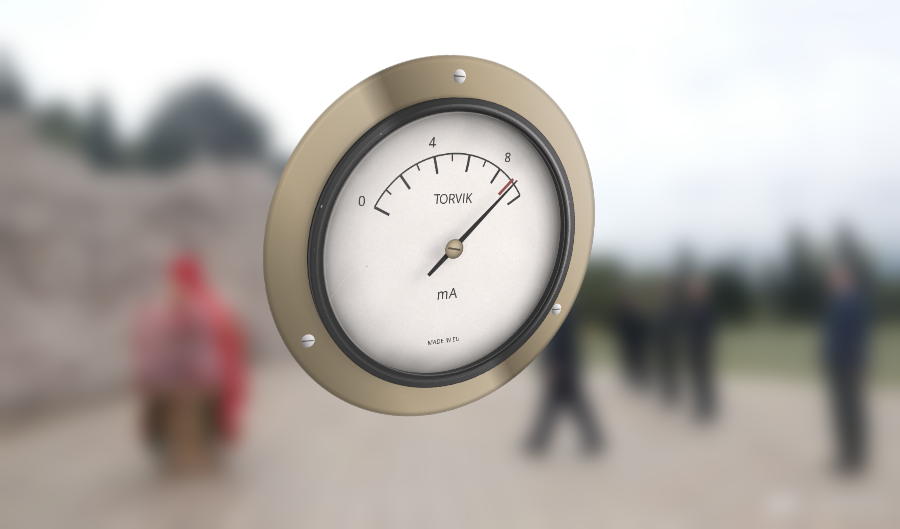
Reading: 9; mA
